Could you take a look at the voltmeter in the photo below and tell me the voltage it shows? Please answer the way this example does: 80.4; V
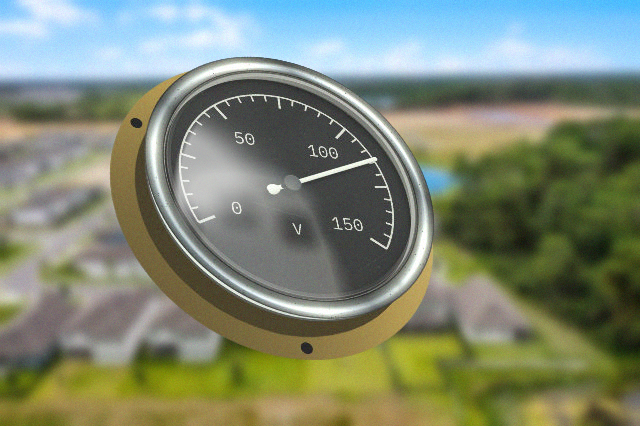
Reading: 115; V
